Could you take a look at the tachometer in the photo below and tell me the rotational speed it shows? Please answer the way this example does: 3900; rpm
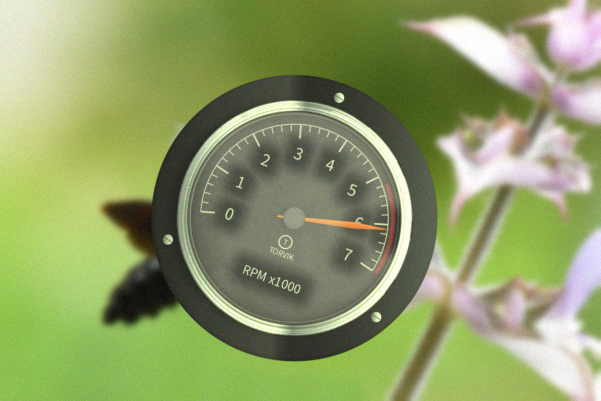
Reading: 6100; rpm
